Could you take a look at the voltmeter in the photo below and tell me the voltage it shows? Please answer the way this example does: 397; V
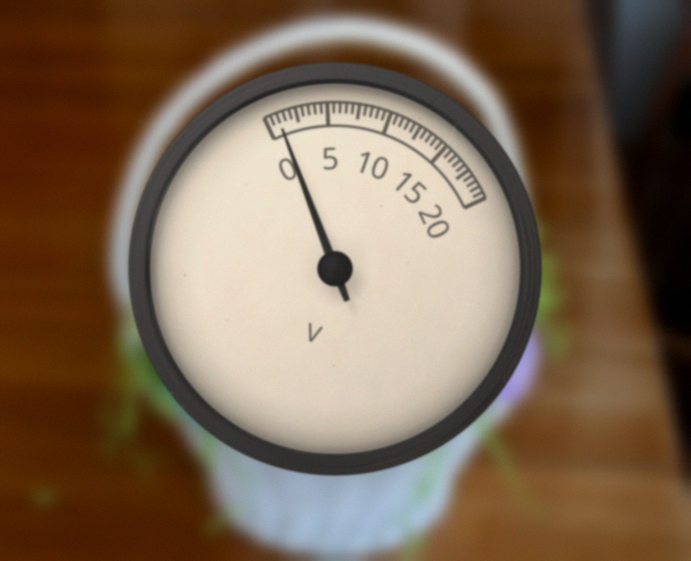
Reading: 1; V
